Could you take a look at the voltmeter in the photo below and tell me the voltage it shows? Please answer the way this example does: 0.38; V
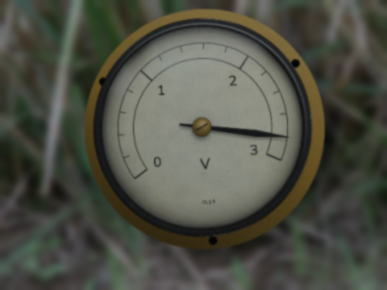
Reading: 2.8; V
